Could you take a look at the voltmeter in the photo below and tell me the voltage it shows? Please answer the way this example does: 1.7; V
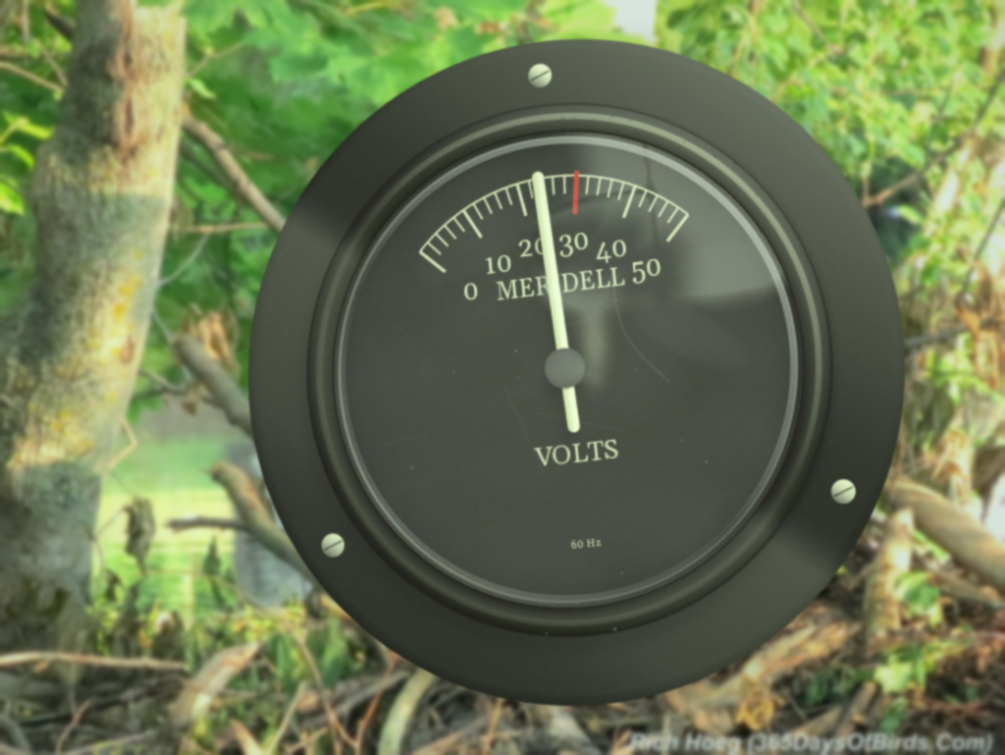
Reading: 24; V
